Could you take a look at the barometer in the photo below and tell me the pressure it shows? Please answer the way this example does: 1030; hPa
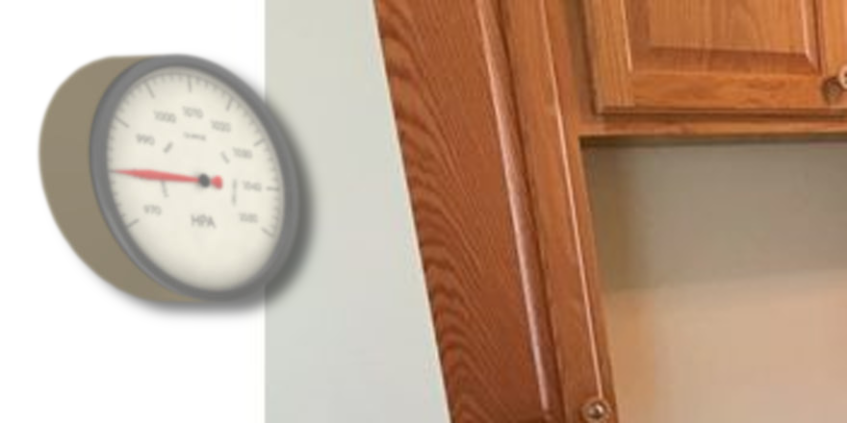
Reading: 980; hPa
